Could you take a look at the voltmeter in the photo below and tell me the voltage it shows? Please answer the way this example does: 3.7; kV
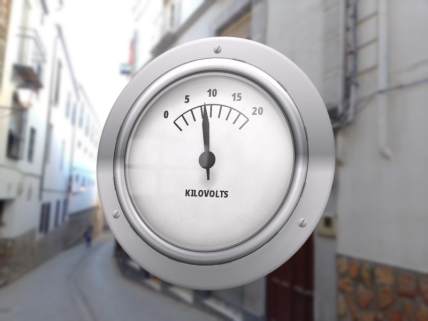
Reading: 8.75; kV
